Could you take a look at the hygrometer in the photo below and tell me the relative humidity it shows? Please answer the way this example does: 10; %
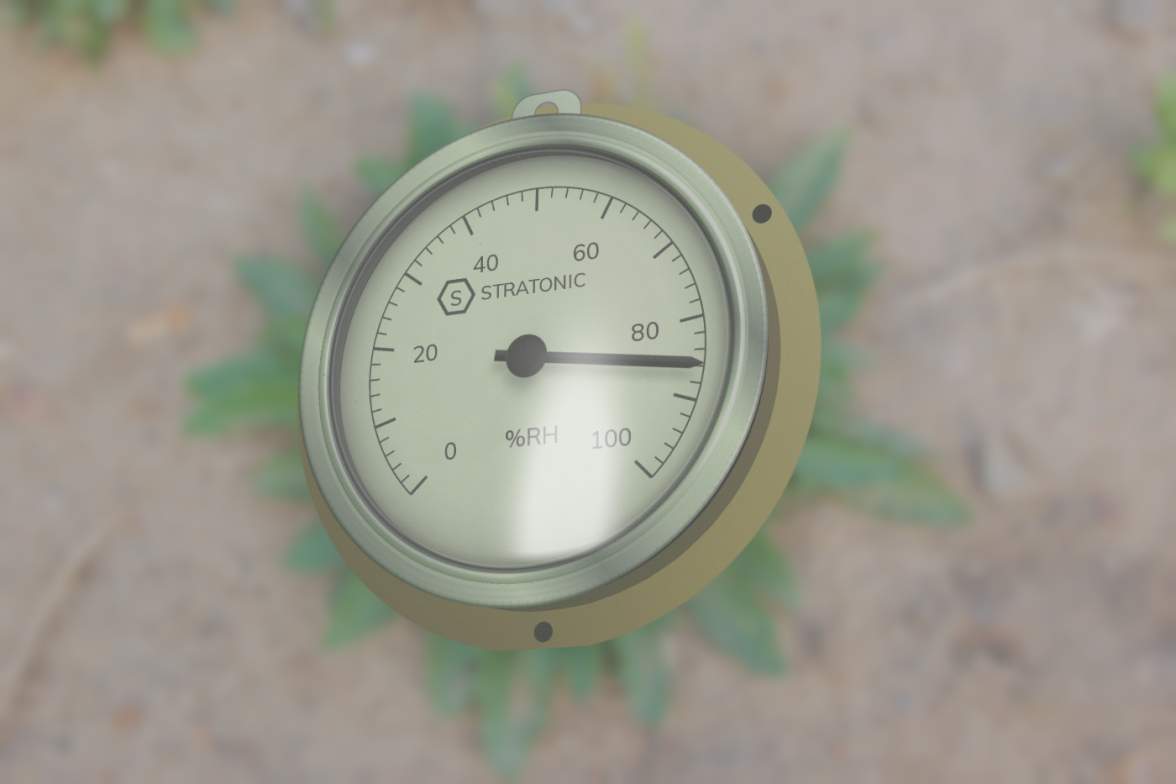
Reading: 86; %
